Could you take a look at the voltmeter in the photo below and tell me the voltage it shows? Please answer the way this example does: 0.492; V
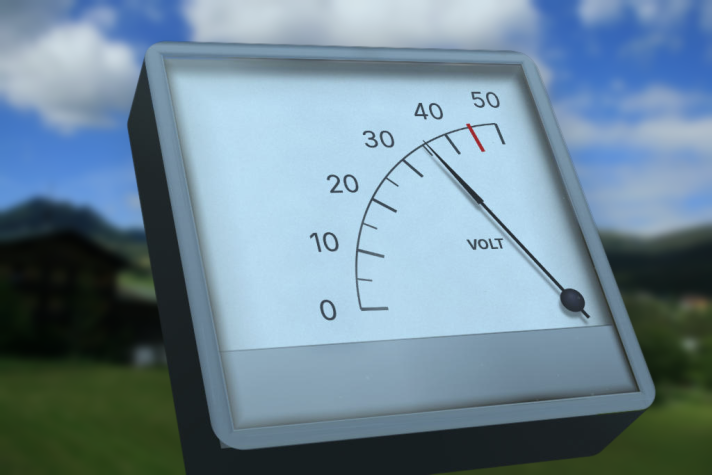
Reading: 35; V
